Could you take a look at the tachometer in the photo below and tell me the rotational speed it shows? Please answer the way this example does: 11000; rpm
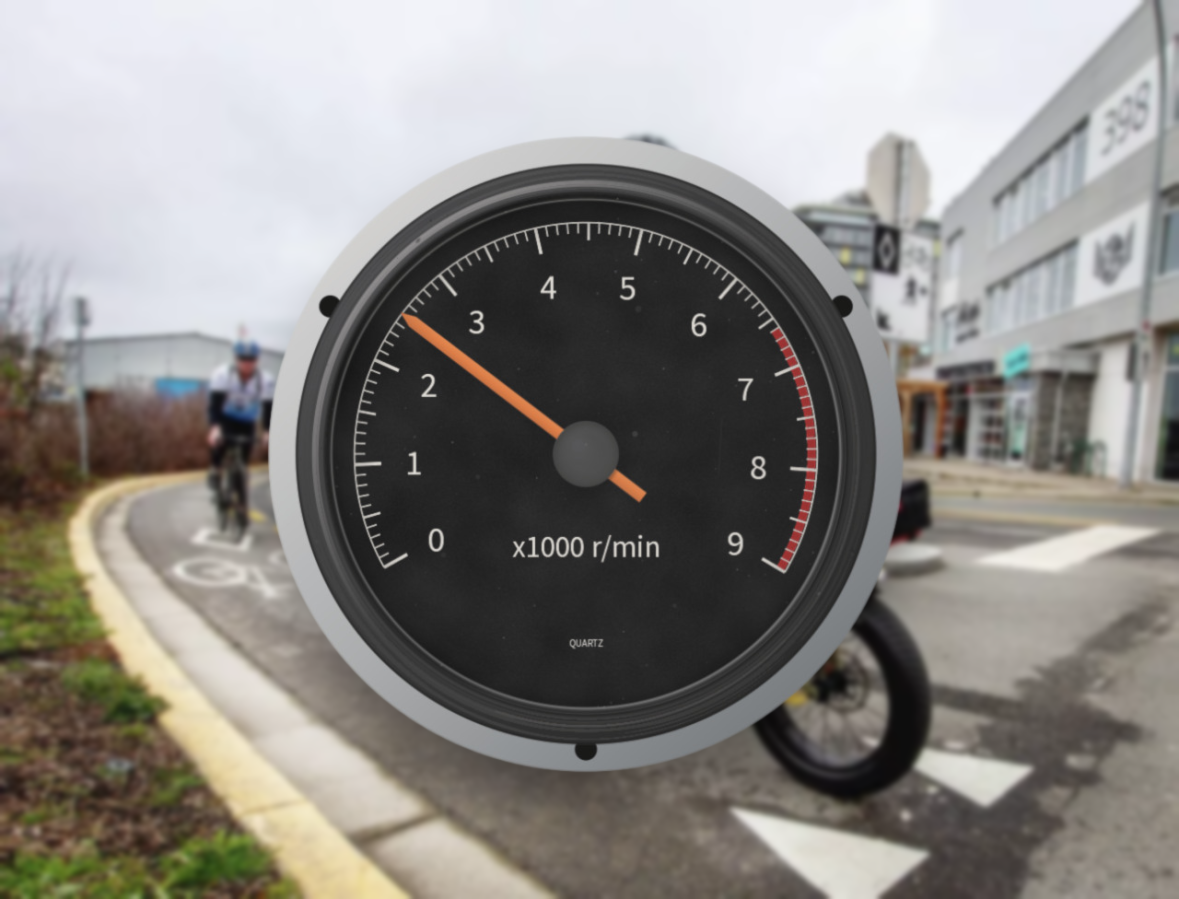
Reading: 2500; rpm
